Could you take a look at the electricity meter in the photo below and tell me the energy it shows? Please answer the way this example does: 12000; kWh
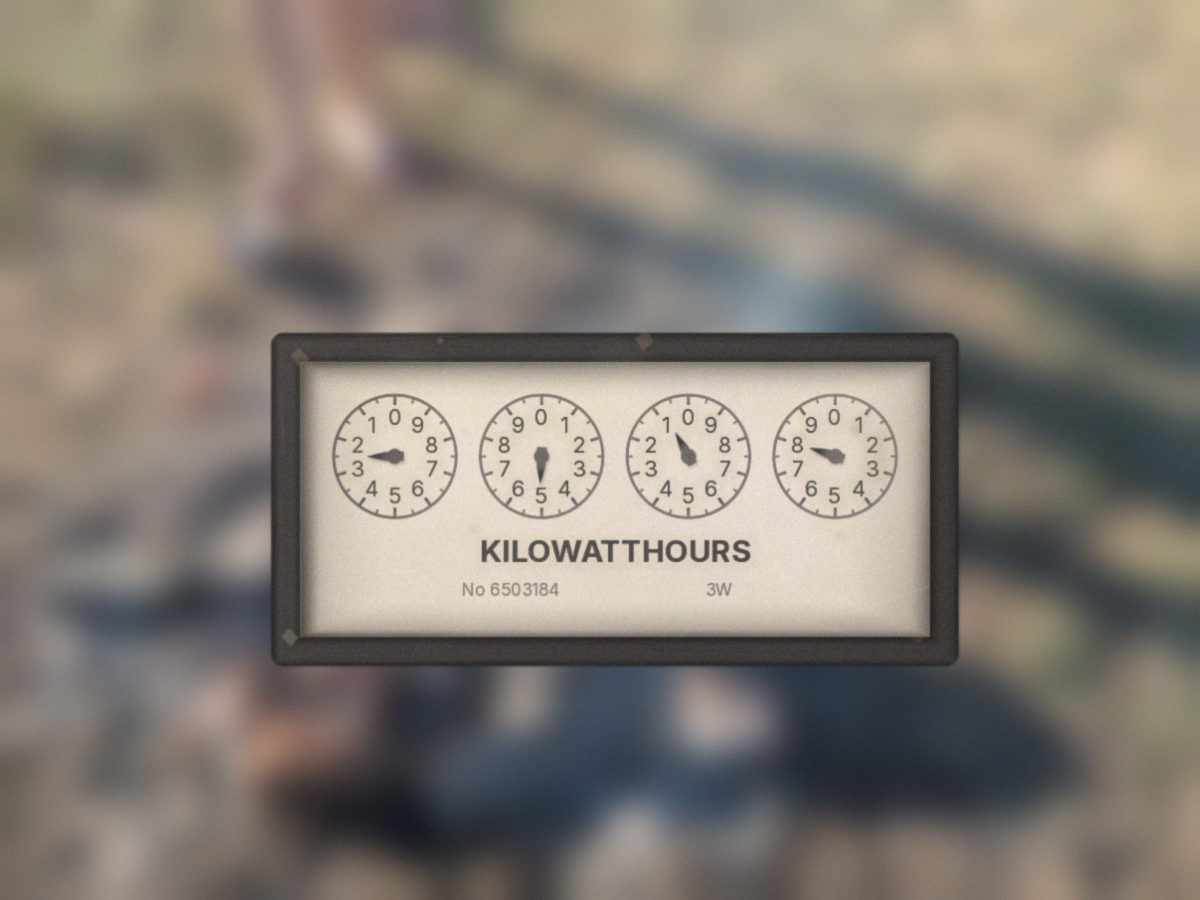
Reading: 2508; kWh
